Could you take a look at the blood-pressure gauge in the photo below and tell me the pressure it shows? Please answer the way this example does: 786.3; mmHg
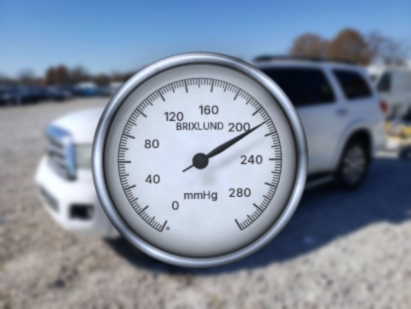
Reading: 210; mmHg
